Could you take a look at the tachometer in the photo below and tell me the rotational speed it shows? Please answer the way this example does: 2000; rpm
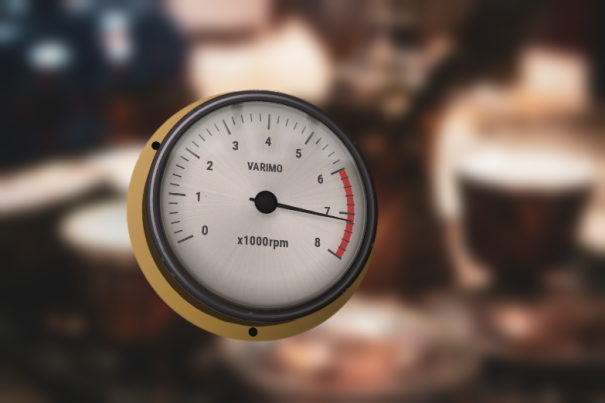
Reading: 7200; rpm
